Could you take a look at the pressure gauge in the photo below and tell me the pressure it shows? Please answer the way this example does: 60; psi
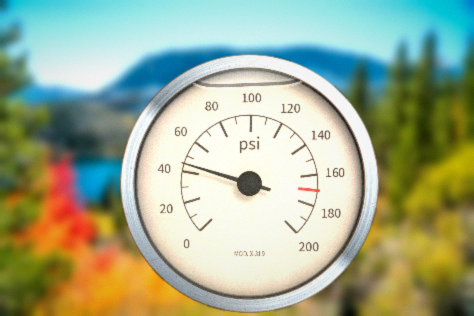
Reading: 45; psi
